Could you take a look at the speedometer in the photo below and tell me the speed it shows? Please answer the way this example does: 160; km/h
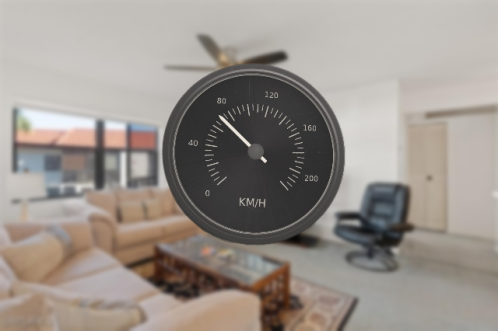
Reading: 70; km/h
